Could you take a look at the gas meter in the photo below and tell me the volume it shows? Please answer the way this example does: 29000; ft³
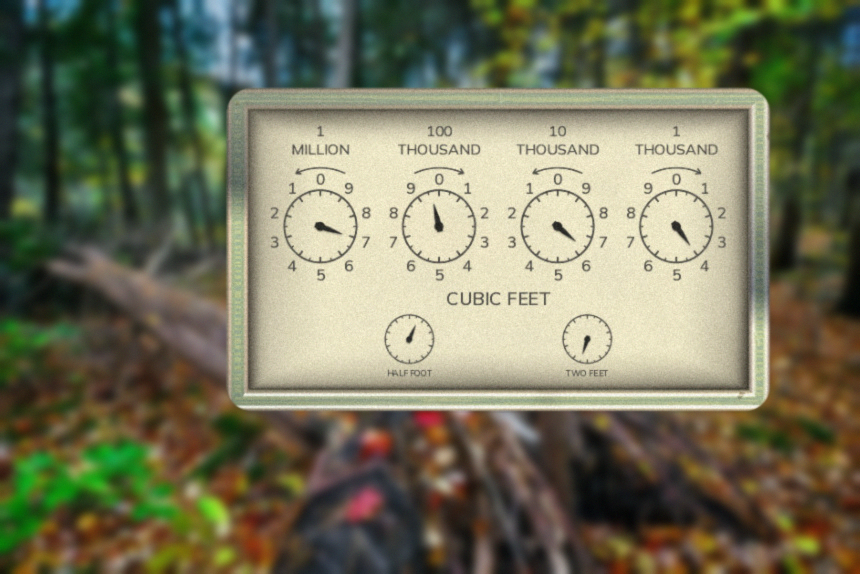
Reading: 696400; ft³
